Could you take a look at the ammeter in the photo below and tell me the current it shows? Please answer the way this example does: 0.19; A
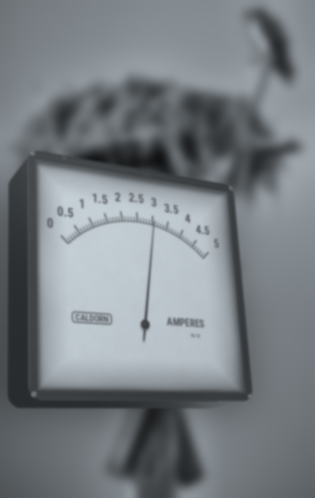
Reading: 3; A
